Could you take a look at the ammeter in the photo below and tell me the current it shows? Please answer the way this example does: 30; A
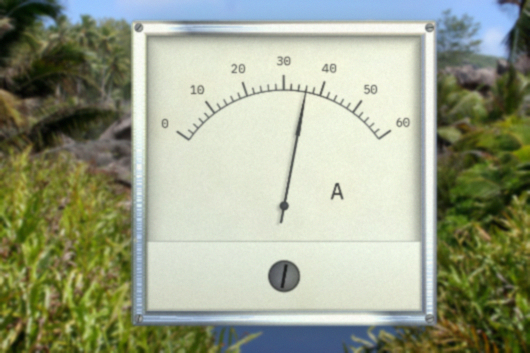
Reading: 36; A
